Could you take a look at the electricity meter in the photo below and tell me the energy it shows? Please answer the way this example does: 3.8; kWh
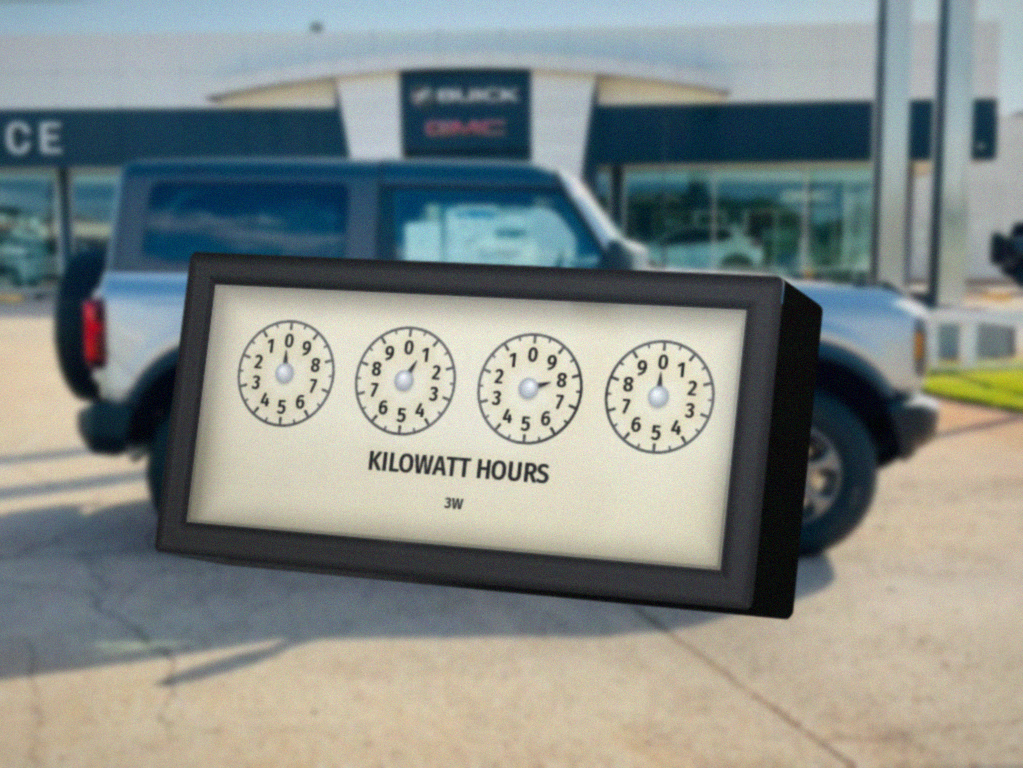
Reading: 80; kWh
